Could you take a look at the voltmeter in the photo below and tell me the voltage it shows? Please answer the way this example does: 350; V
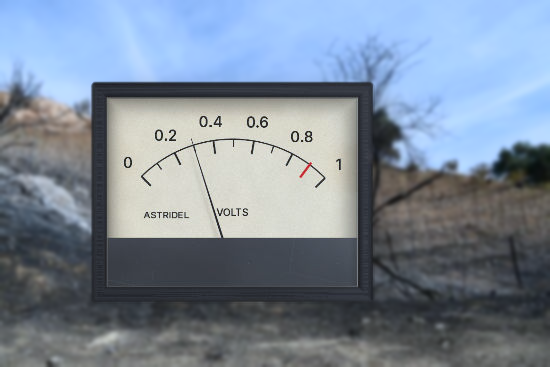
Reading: 0.3; V
